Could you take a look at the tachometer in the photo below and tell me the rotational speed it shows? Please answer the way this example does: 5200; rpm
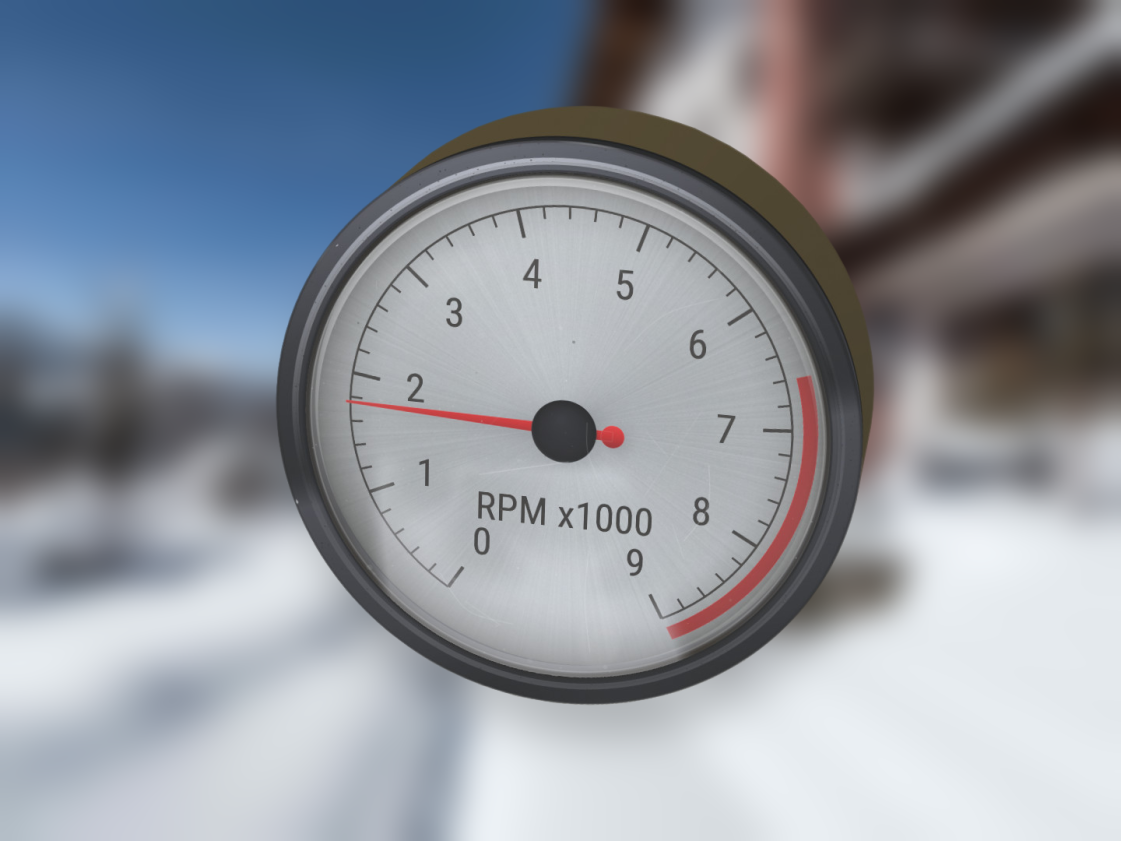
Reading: 1800; rpm
